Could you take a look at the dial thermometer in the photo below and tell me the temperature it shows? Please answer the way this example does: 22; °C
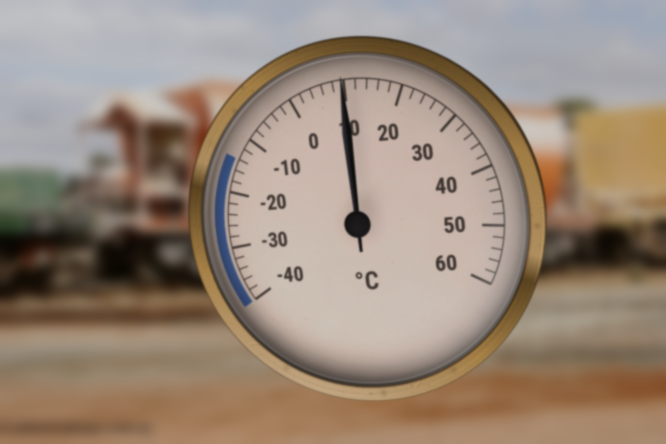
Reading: 10; °C
